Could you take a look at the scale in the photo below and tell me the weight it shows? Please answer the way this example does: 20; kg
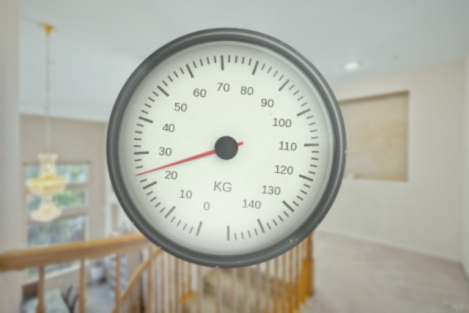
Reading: 24; kg
